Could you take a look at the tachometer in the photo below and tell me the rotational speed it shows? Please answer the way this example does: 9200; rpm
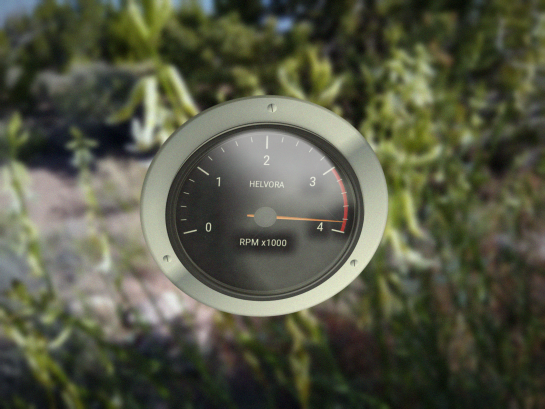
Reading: 3800; rpm
